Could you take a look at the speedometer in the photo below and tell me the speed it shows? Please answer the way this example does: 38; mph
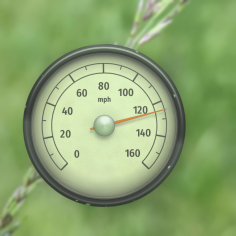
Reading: 125; mph
